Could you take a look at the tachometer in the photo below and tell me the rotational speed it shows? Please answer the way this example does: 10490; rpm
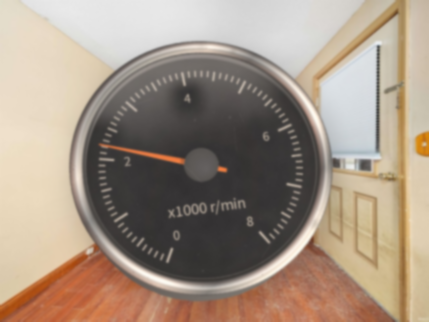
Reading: 2200; rpm
